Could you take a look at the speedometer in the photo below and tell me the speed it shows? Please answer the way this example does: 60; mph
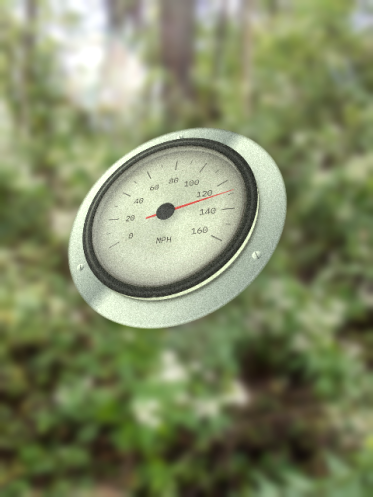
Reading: 130; mph
